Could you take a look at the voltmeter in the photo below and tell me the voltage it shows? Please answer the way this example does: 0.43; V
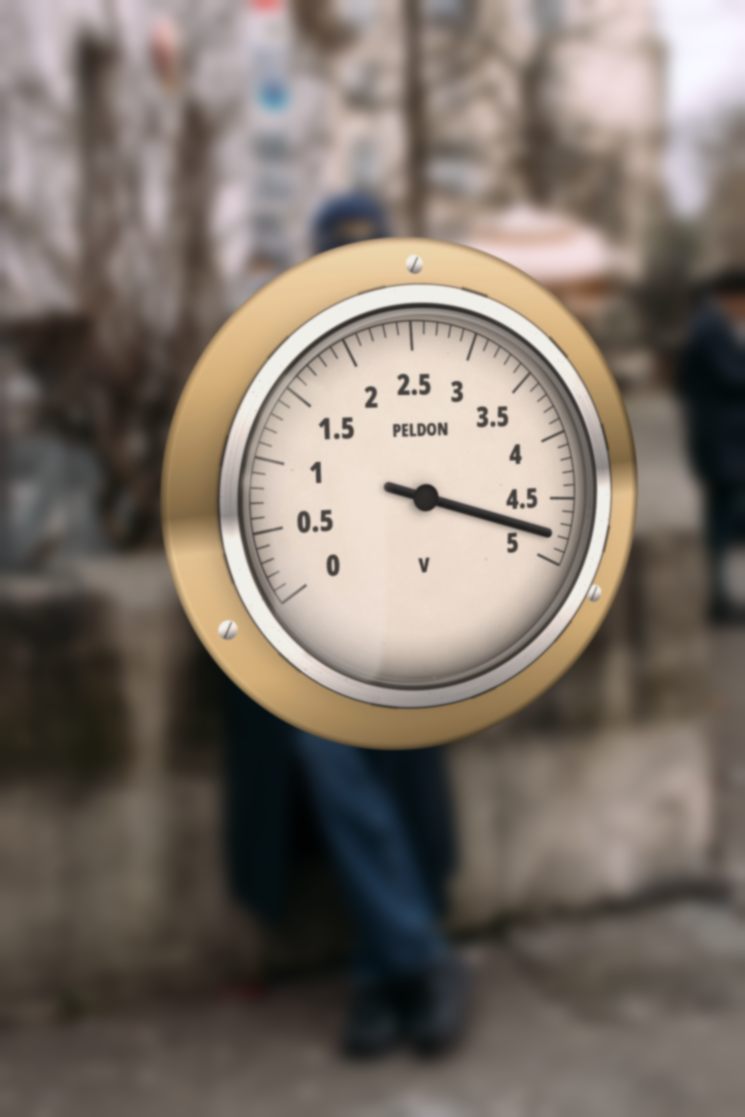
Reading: 4.8; V
